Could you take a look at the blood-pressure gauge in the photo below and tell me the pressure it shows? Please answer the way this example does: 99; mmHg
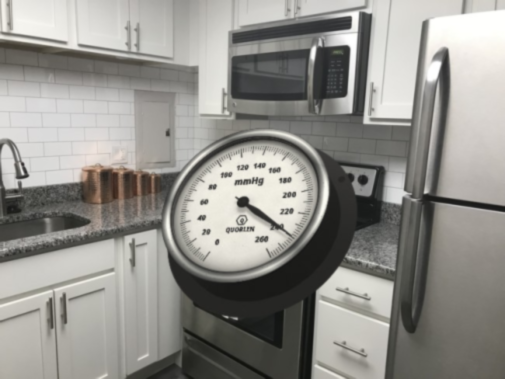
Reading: 240; mmHg
